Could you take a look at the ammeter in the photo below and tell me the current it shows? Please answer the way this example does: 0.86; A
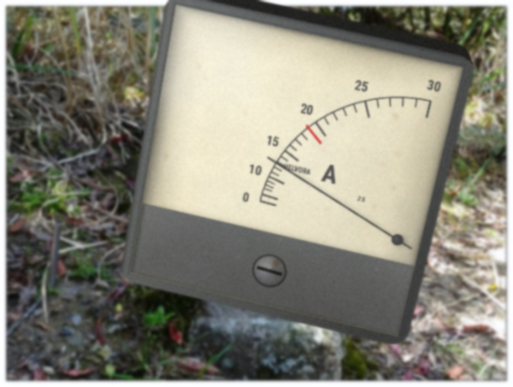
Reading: 13; A
